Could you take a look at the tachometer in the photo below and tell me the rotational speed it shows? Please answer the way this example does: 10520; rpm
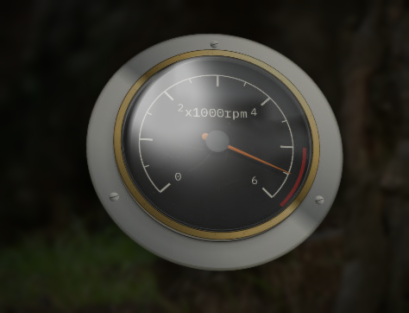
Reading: 5500; rpm
